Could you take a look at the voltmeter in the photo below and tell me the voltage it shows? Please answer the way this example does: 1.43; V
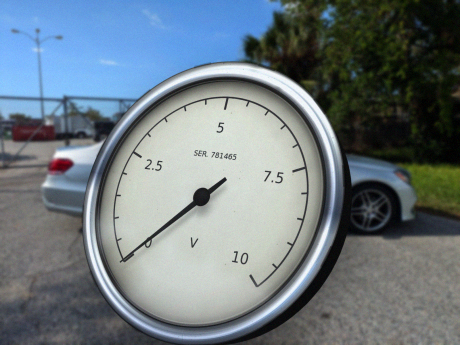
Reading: 0; V
